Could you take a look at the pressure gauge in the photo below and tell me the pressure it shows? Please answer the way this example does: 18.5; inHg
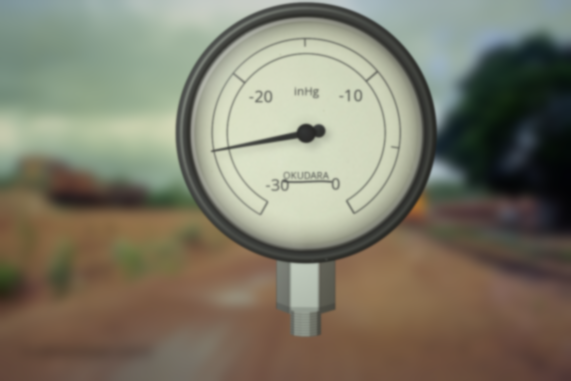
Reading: -25; inHg
